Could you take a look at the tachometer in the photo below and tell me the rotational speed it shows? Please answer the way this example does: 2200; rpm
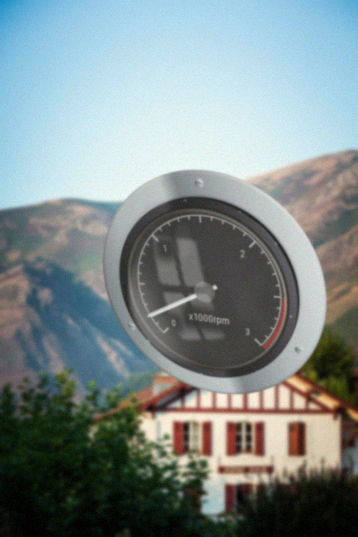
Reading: 200; rpm
